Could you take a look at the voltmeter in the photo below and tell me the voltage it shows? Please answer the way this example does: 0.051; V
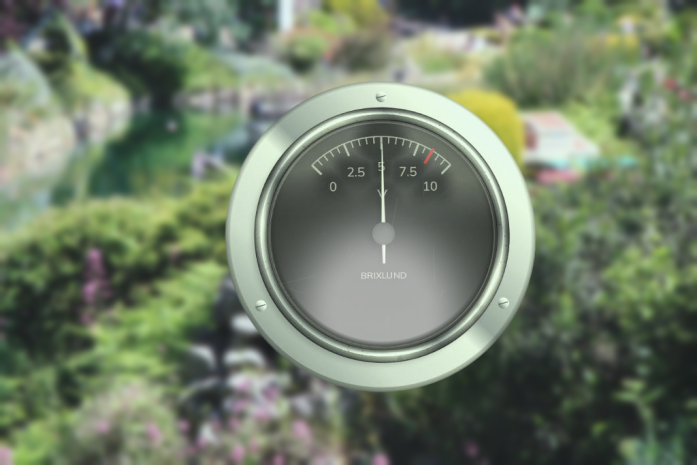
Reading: 5; V
